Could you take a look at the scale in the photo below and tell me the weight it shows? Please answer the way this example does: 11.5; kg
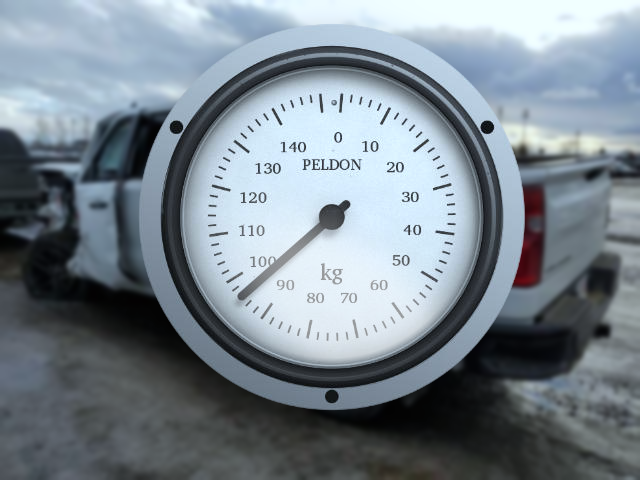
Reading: 96; kg
